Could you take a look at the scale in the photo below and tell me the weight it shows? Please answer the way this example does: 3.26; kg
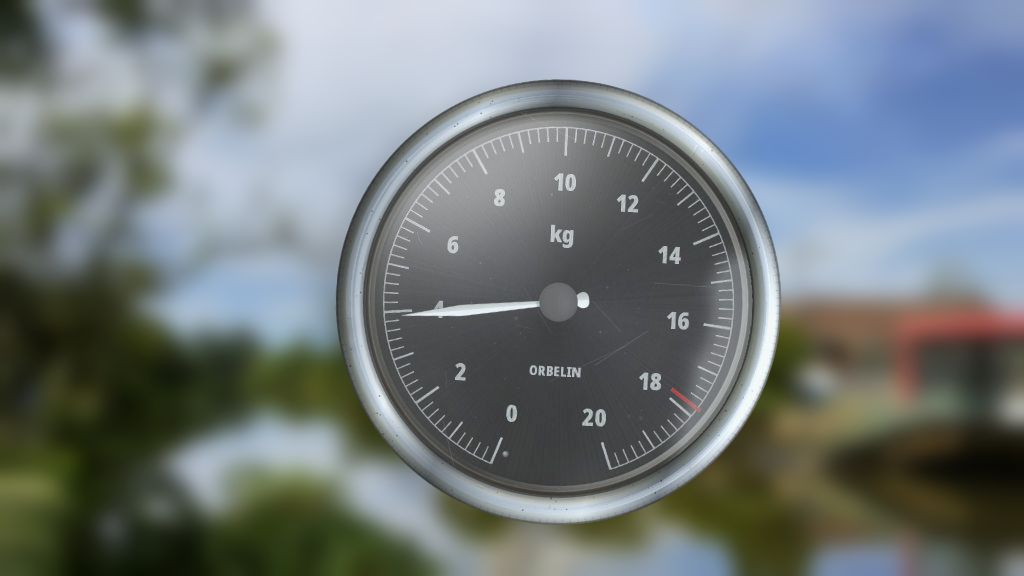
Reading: 3.9; kg
